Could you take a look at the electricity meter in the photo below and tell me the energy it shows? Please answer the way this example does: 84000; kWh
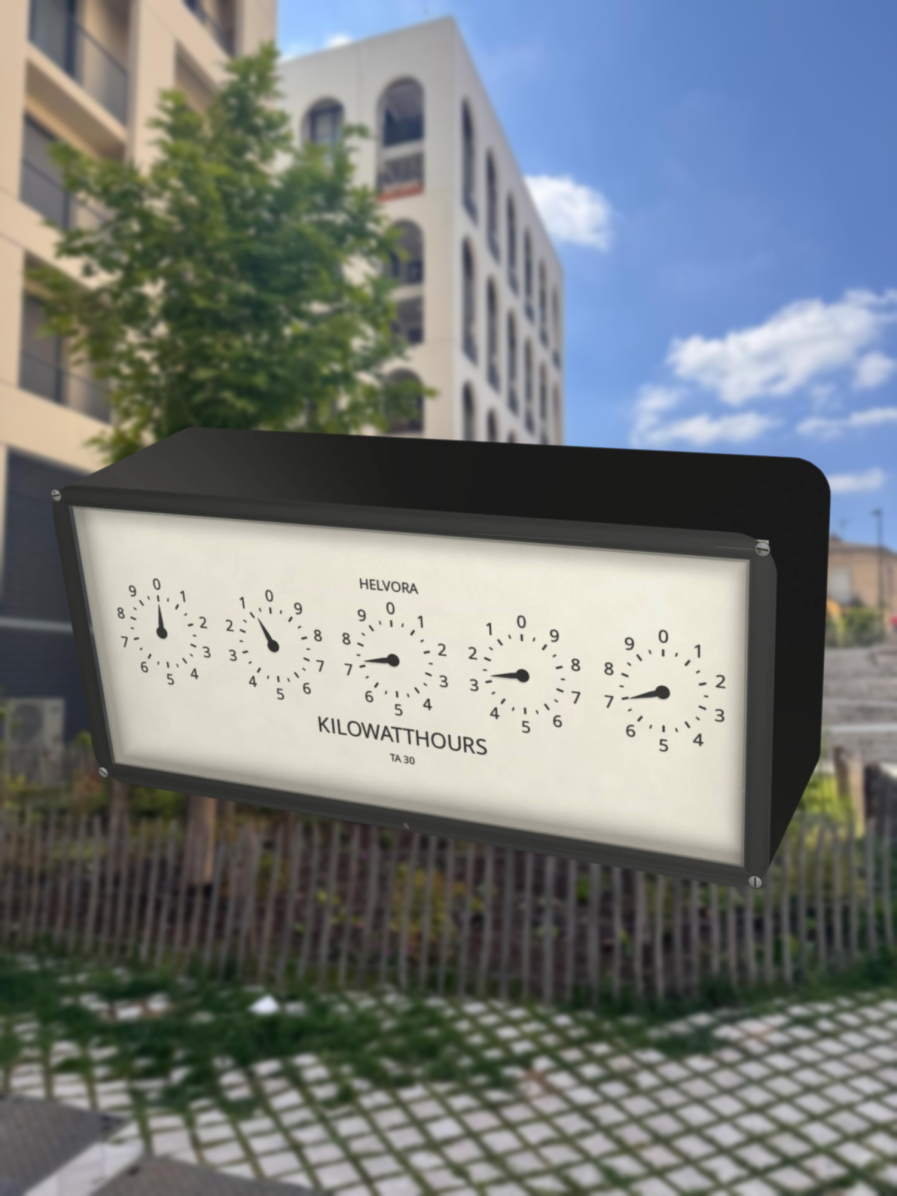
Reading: 727; kWh
